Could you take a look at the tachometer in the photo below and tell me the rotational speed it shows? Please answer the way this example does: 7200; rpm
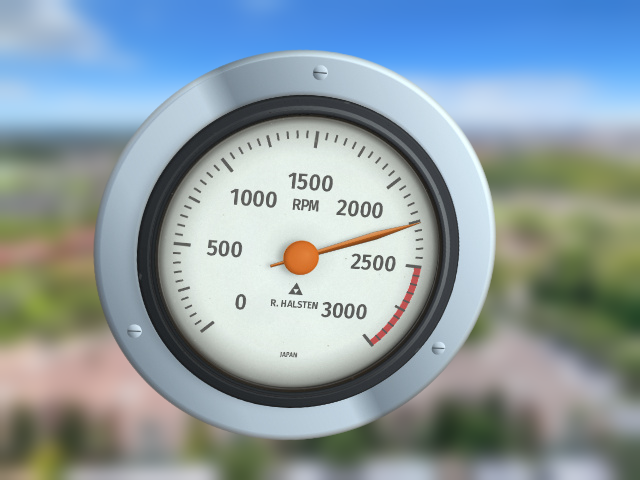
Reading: 2250; rpm
